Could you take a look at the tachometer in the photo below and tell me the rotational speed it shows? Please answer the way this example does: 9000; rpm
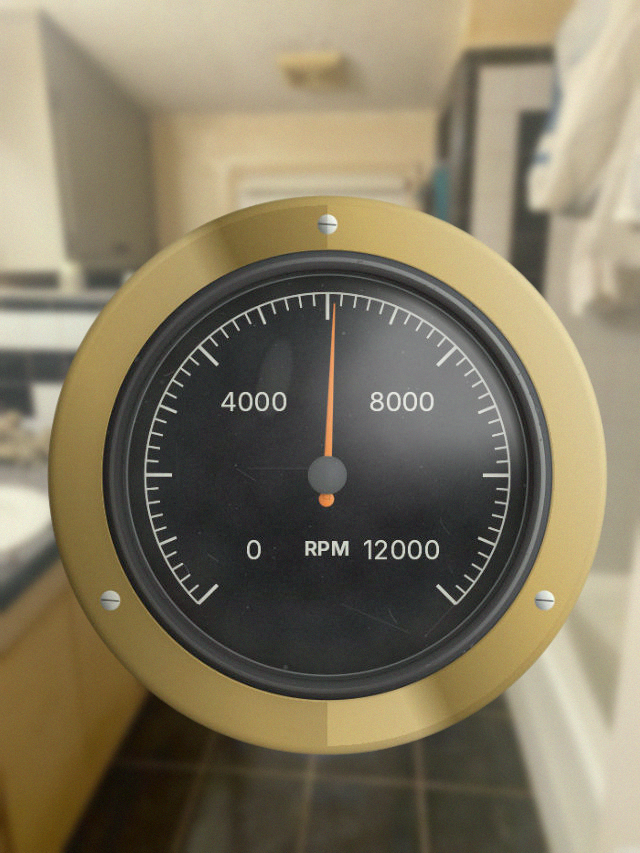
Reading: 6100; rpm
